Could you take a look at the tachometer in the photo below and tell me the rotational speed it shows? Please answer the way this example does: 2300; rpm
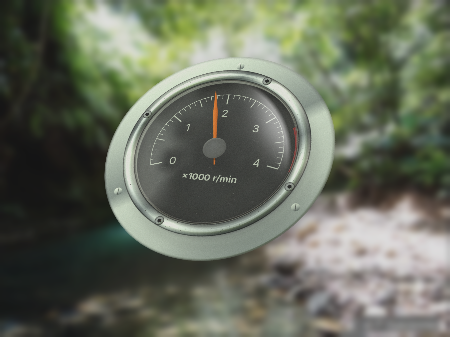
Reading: 1800; rpm
